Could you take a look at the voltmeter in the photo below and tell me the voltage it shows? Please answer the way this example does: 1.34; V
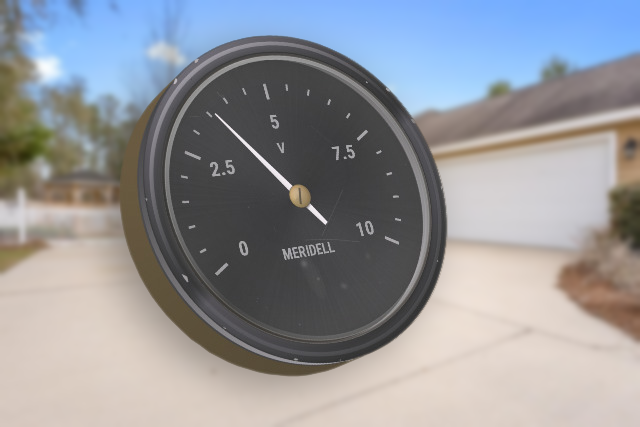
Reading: 3.5; V
